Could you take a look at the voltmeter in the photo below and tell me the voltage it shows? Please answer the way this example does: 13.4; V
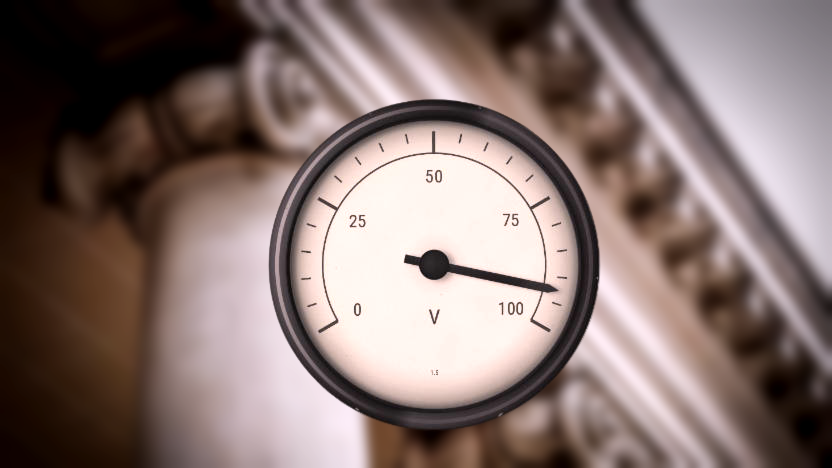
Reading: 92.5; V
